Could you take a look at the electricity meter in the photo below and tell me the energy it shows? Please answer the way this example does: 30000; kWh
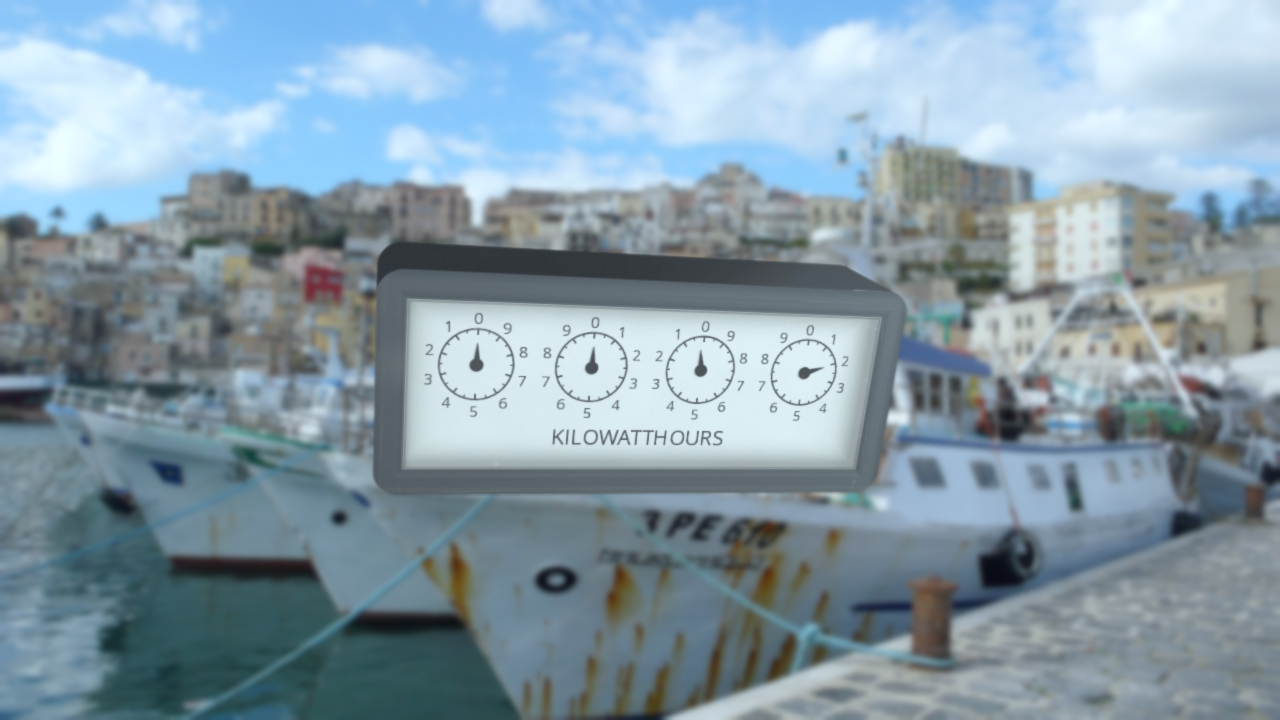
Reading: 2; kWh
